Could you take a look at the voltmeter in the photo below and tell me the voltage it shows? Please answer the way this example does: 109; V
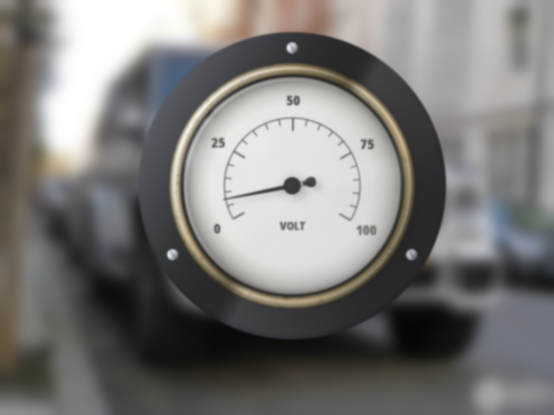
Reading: 7.5; V
